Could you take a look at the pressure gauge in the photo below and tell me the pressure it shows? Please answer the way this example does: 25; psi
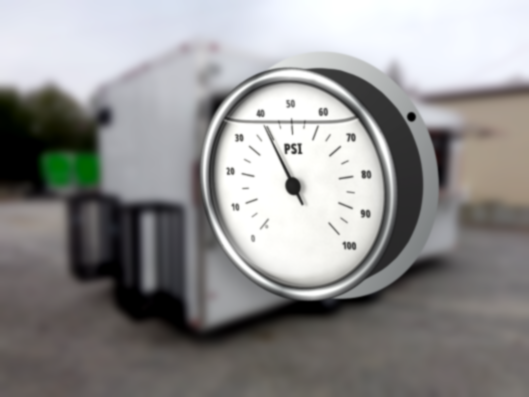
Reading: 40; psi
